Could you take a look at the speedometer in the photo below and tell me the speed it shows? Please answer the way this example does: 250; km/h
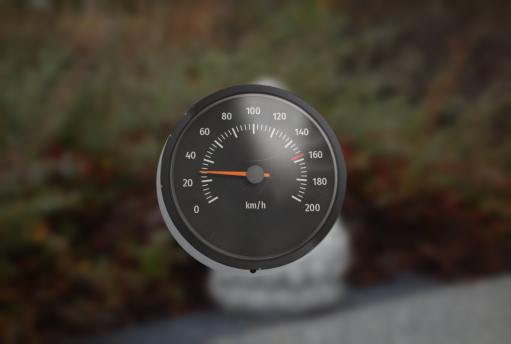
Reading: 28; km/h
